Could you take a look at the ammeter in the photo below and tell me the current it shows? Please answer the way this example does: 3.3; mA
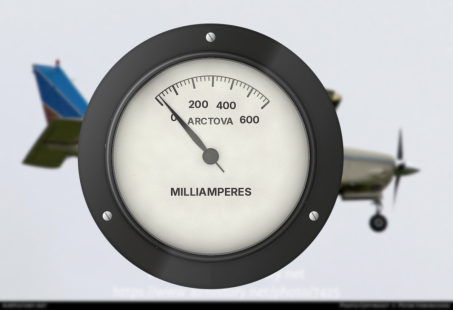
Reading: 20; mA
